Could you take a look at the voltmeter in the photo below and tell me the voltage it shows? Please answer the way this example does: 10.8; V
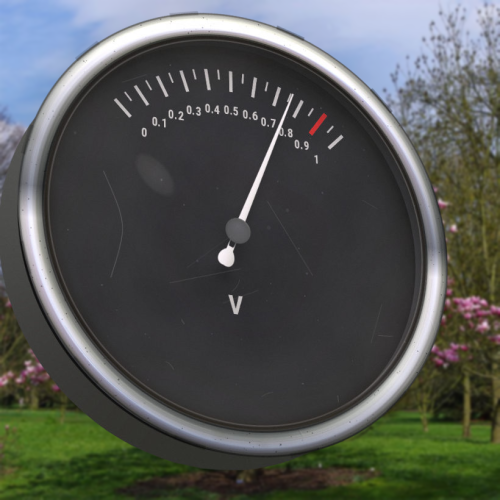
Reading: 0.75; V
